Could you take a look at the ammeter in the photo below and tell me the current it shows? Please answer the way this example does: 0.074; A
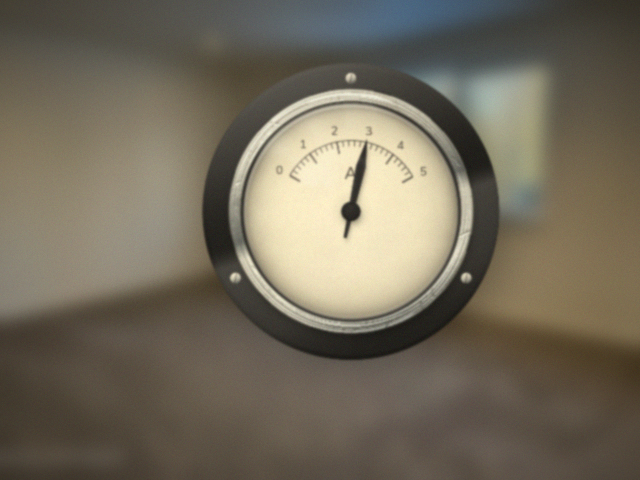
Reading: 3; A
